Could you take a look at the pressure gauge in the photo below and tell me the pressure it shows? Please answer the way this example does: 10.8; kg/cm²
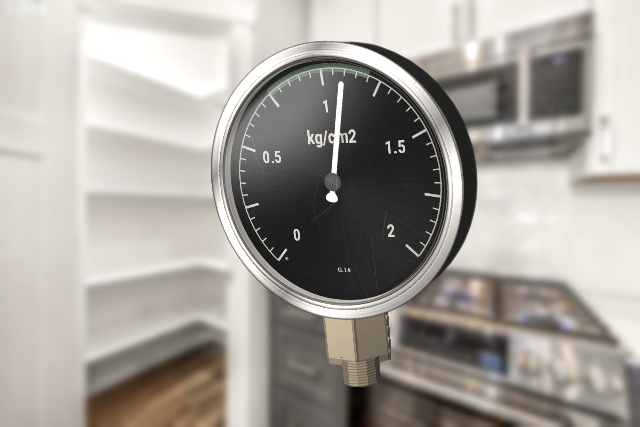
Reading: 1.1; kg/cm²
